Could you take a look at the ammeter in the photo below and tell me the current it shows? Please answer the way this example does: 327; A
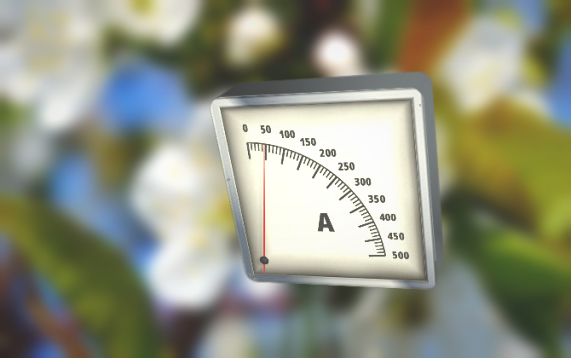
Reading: 50; A
